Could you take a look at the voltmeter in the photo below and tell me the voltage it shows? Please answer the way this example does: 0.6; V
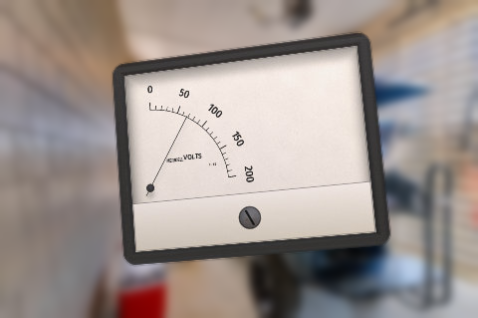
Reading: 70; V
